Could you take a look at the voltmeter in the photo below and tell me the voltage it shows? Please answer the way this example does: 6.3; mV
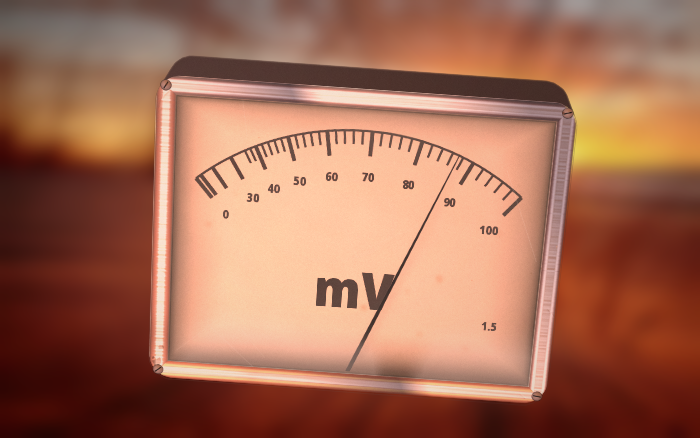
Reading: 87; mV
